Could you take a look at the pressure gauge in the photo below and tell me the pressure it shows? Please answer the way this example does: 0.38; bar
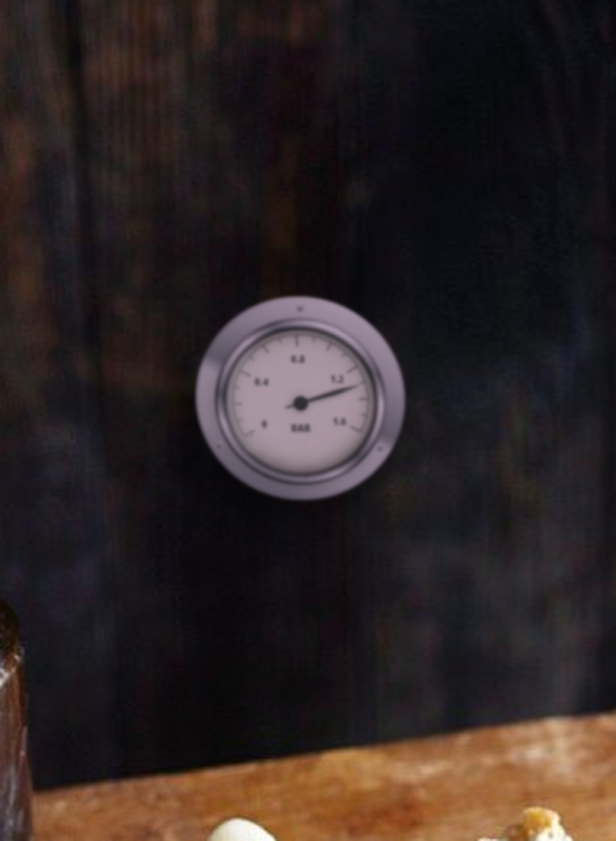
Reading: 1.3; bar
